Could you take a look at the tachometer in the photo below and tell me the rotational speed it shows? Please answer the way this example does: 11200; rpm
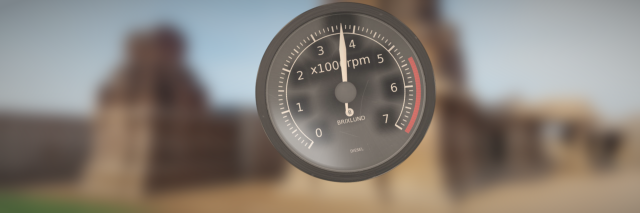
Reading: 3700; rpm
